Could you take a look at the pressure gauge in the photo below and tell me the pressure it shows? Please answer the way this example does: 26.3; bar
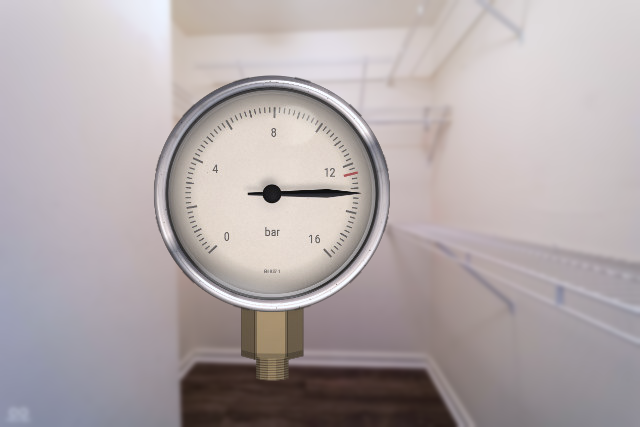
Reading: 13.2; bar
